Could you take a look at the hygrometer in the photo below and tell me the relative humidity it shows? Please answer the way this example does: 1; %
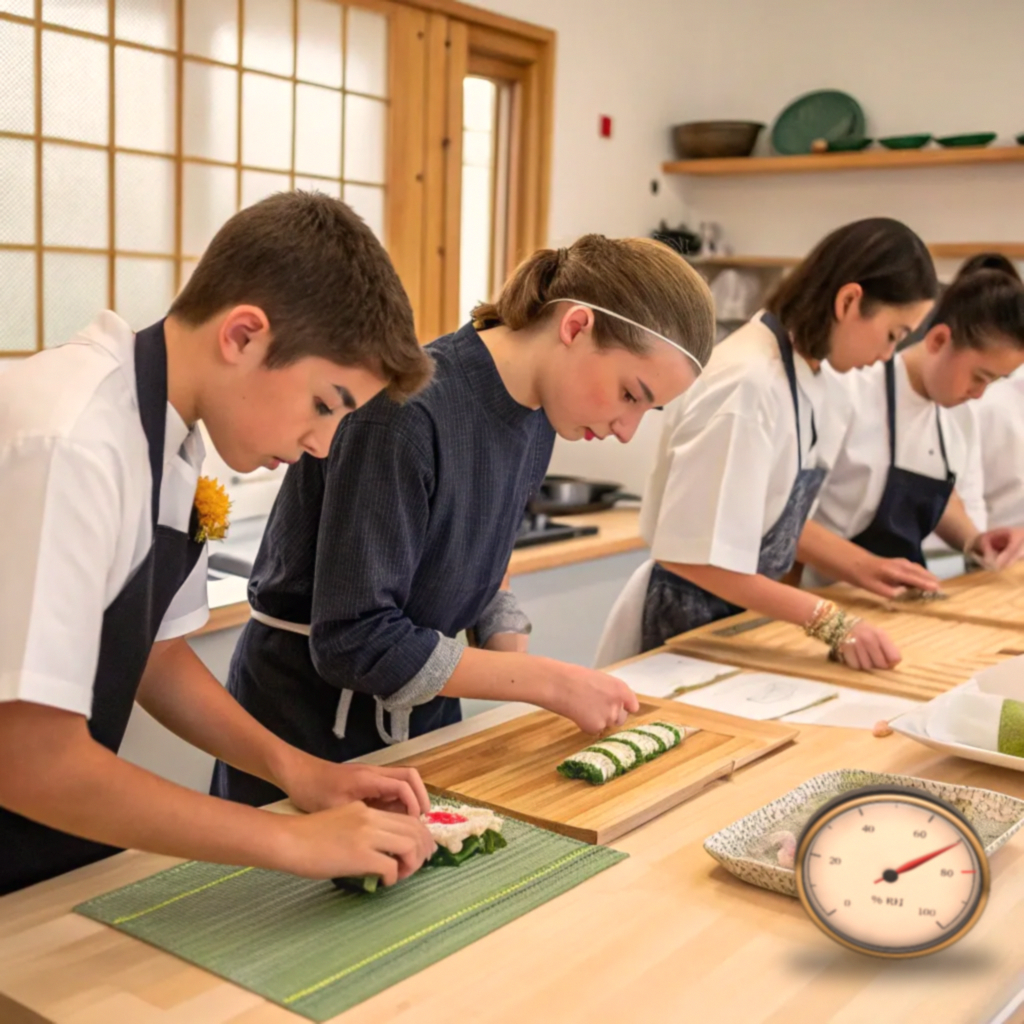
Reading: 70; %
